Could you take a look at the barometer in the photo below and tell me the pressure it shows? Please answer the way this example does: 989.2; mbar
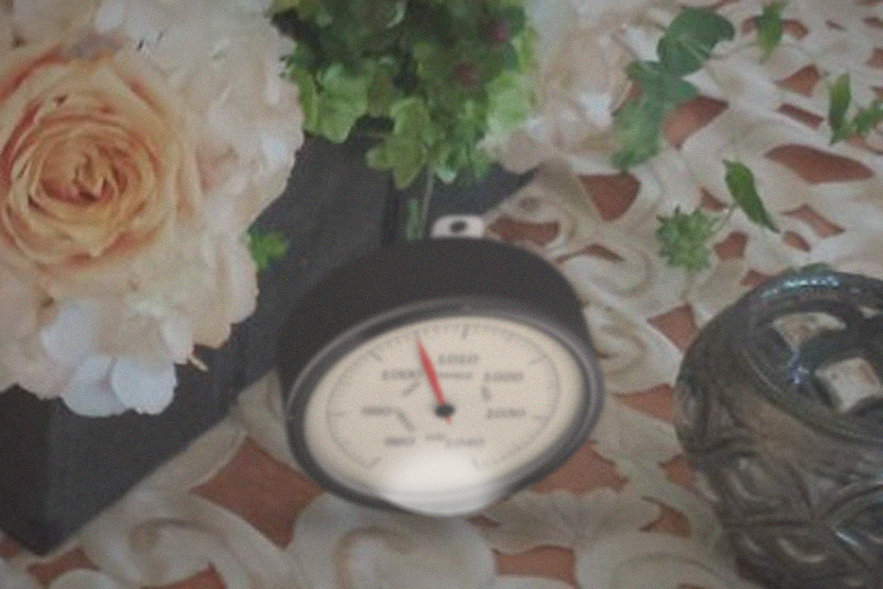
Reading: 1005; mbar
